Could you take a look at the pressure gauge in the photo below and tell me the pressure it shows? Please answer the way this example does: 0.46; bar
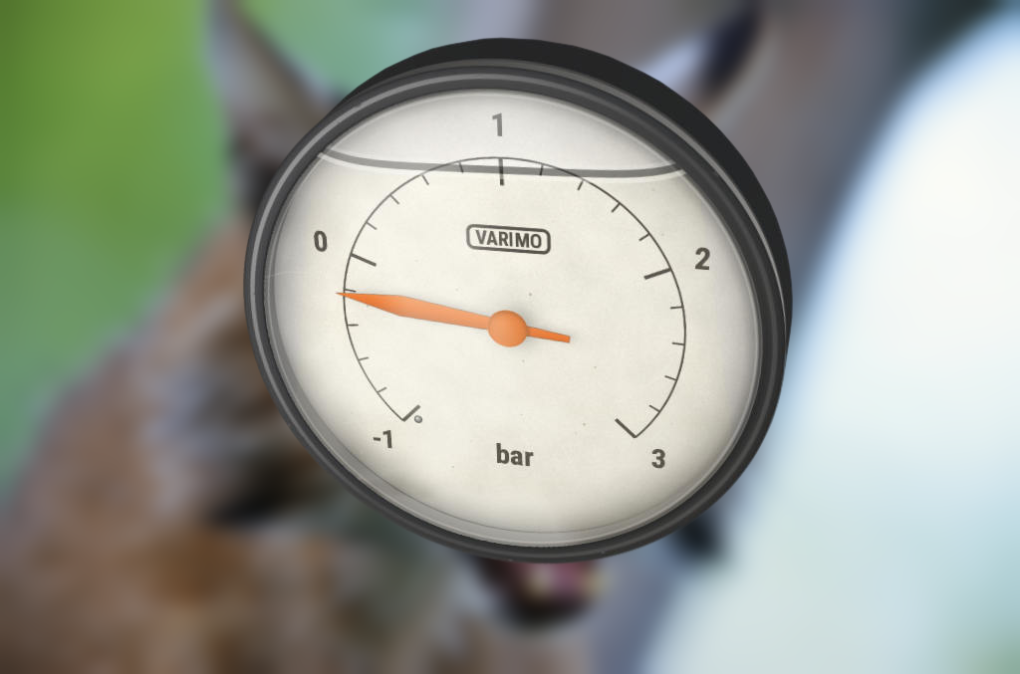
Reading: -0.2; bar
